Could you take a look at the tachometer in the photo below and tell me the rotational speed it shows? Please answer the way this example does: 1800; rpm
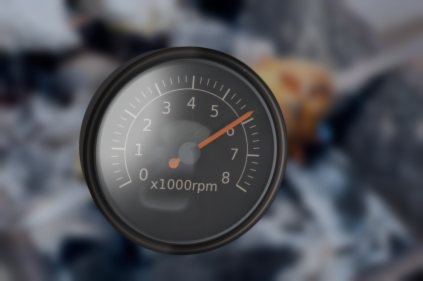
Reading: 5800; rpm
